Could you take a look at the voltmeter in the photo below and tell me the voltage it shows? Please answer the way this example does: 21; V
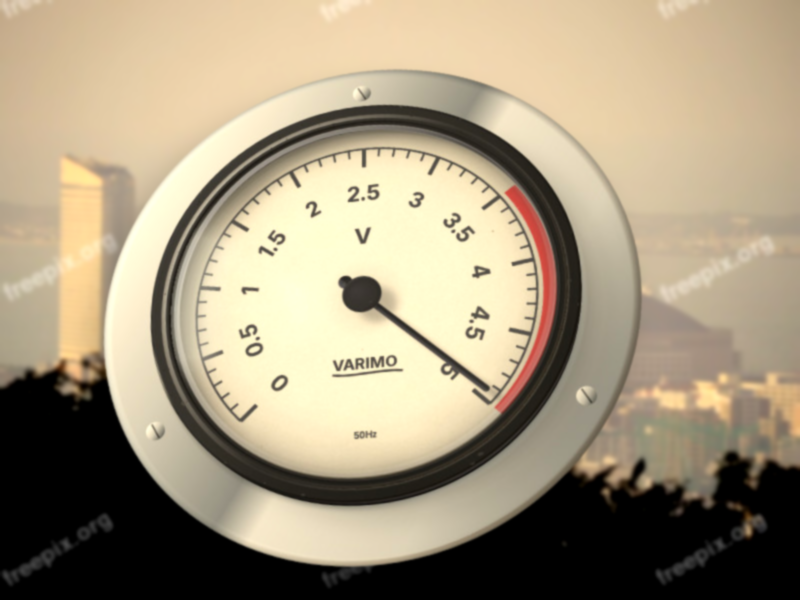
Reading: 4.95; V
